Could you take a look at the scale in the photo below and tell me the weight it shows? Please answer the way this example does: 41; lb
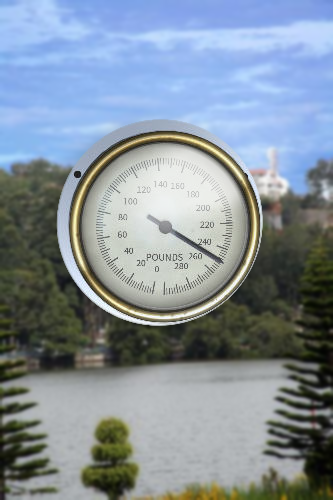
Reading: 250; lb
